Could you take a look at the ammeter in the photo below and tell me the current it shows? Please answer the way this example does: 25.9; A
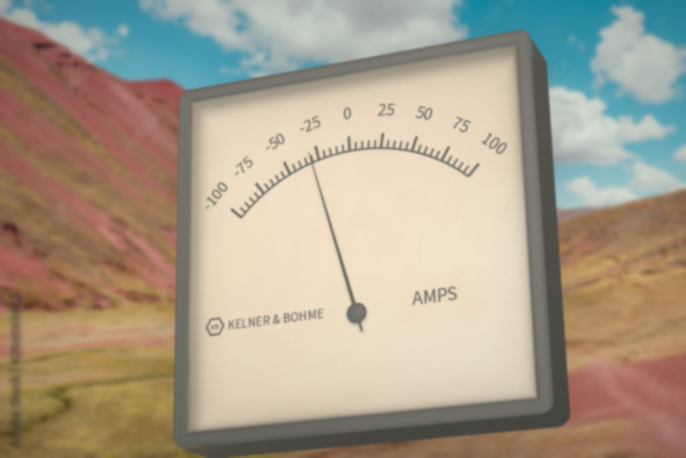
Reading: -30; A
